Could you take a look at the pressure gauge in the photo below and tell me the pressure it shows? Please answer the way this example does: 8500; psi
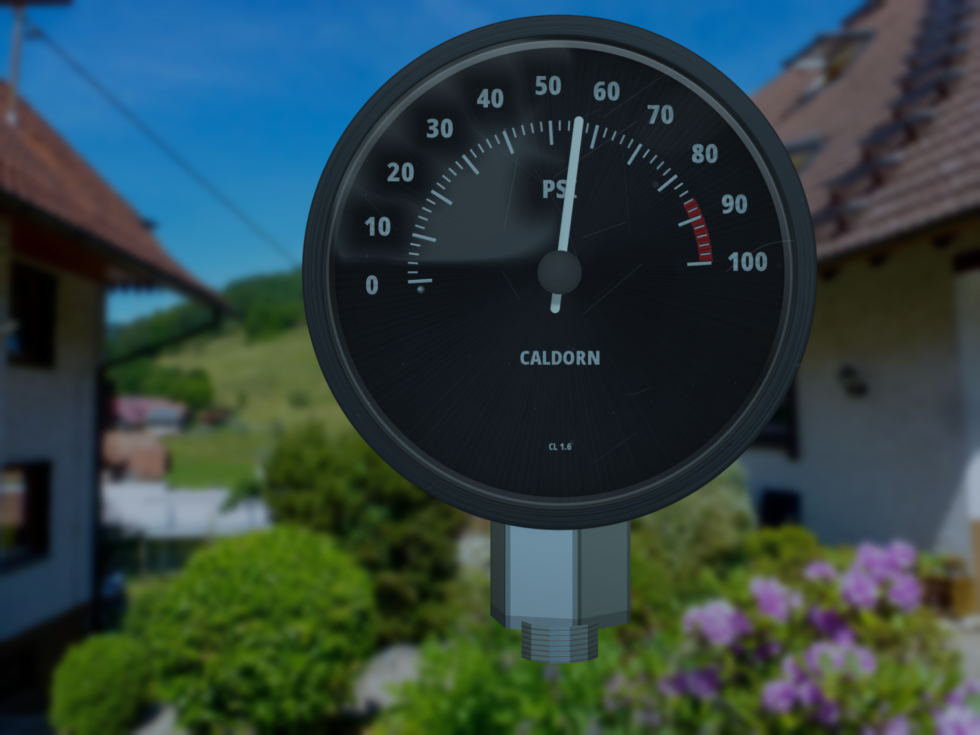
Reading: 56; psi
